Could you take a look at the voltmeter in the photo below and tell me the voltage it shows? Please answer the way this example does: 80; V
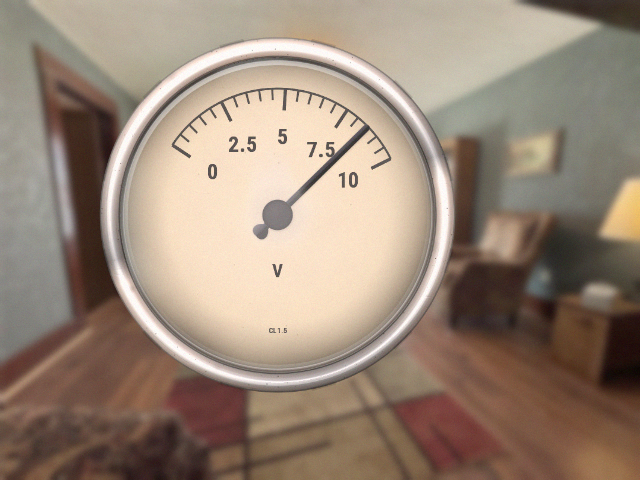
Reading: 8.5; V
